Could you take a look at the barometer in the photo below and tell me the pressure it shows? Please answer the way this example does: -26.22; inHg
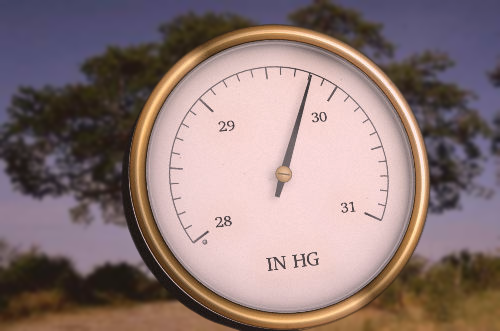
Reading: 29.8; inHg
